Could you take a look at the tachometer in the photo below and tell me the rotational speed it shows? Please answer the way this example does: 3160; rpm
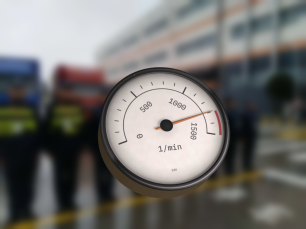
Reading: 1300; rpm
